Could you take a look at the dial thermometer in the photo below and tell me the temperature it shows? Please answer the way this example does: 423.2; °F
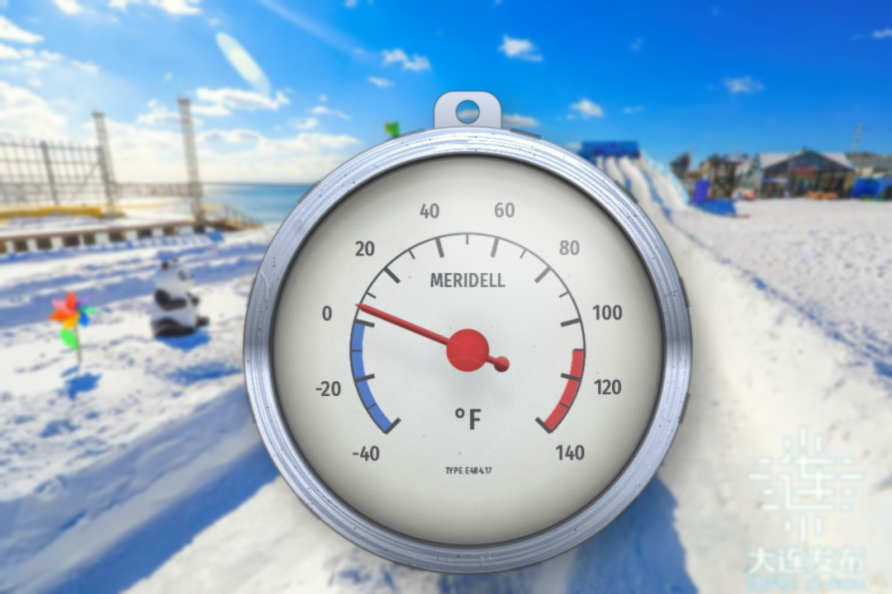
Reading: 5; °F
